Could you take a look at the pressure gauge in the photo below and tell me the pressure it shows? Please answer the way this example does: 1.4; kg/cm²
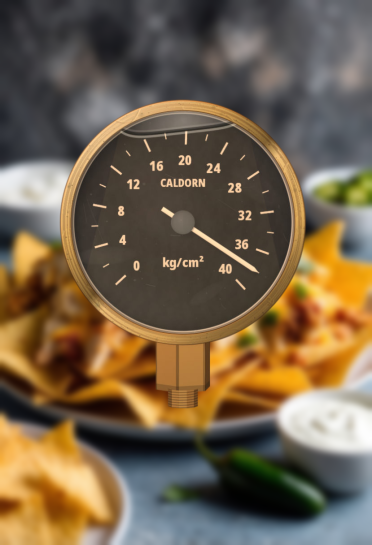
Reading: 38; kg/cm²
